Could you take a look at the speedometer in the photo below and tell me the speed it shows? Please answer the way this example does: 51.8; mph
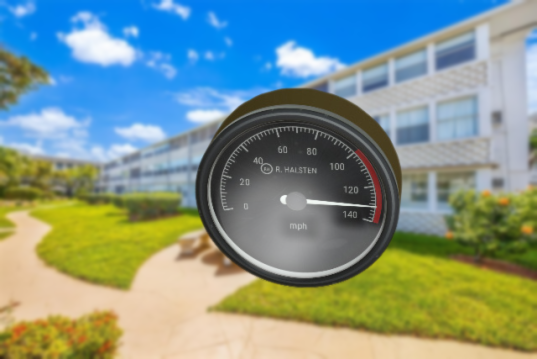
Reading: 130; mph
